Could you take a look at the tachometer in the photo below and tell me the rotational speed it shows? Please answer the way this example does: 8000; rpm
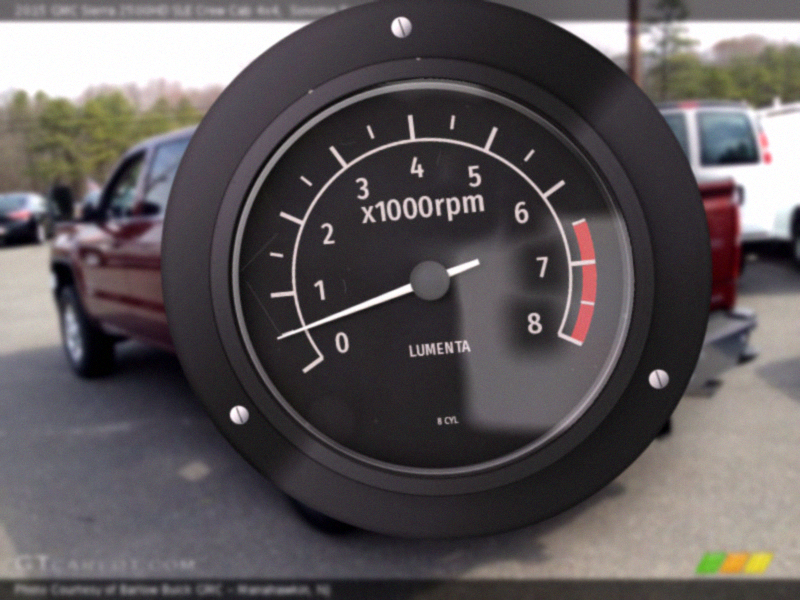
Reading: 500; rpm
